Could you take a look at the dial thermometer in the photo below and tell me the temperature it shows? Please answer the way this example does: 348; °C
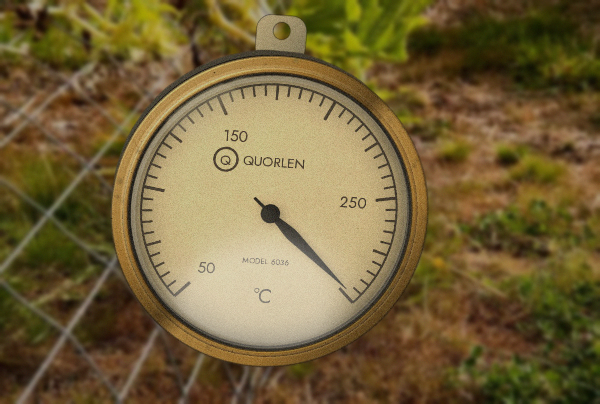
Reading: 297.5; °C
